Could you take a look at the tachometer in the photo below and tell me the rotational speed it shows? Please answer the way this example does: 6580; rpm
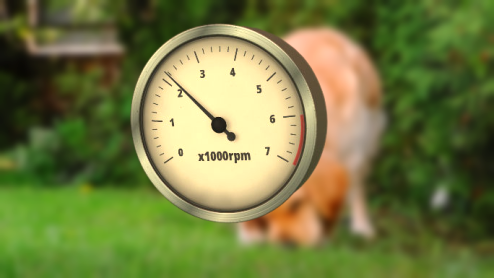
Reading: 2200; rpm
